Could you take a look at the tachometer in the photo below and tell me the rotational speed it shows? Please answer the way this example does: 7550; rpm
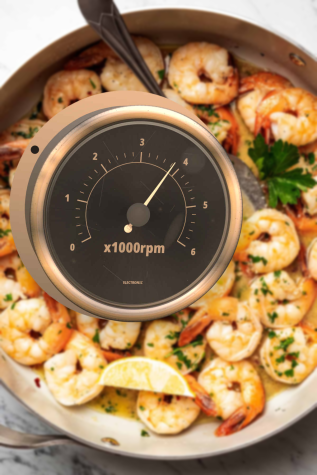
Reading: 3800; rpm
